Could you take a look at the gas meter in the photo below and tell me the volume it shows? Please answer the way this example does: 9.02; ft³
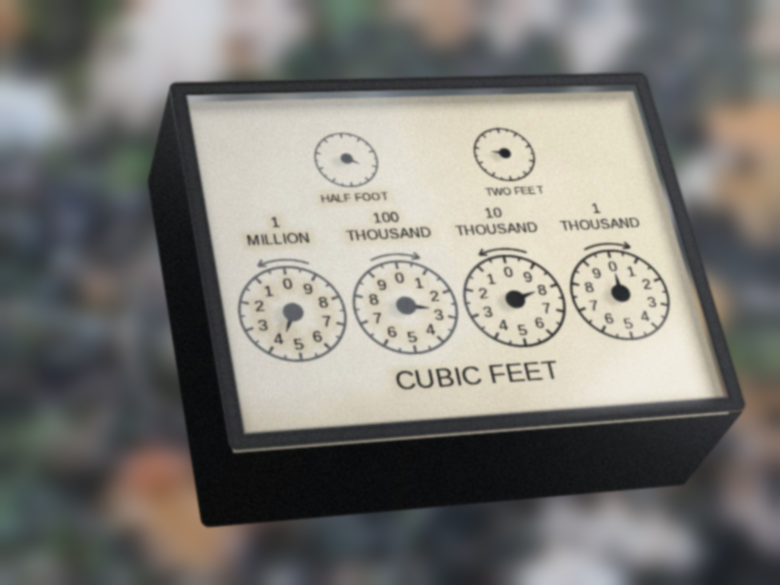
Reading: 428000; ft³
